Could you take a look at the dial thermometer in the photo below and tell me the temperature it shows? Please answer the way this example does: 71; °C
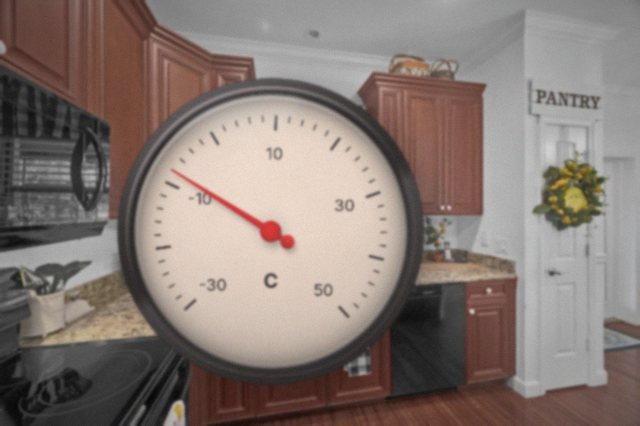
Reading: -8; °C
